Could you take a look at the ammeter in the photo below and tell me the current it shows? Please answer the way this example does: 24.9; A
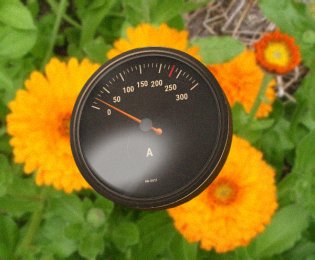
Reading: 20; A
